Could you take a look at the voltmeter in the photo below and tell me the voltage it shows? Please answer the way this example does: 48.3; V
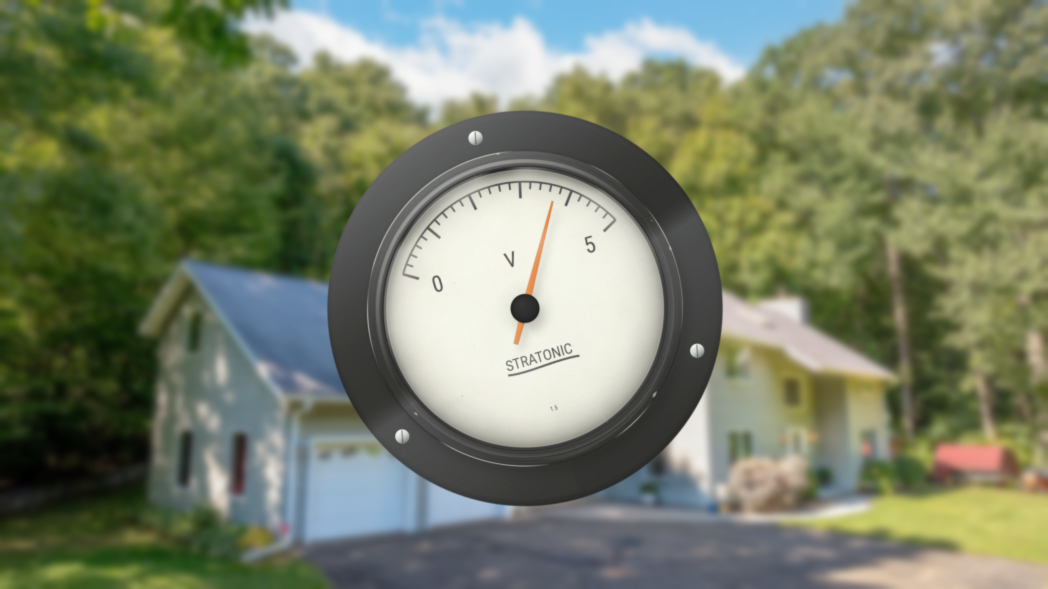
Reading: 3.7; V
